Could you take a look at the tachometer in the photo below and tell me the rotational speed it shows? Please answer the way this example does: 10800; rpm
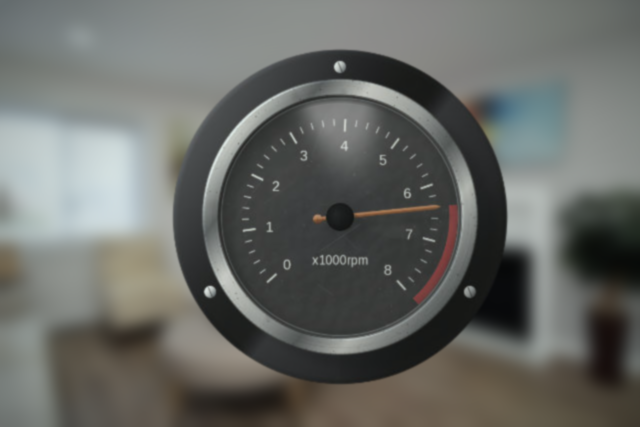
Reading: 6400; rpm
